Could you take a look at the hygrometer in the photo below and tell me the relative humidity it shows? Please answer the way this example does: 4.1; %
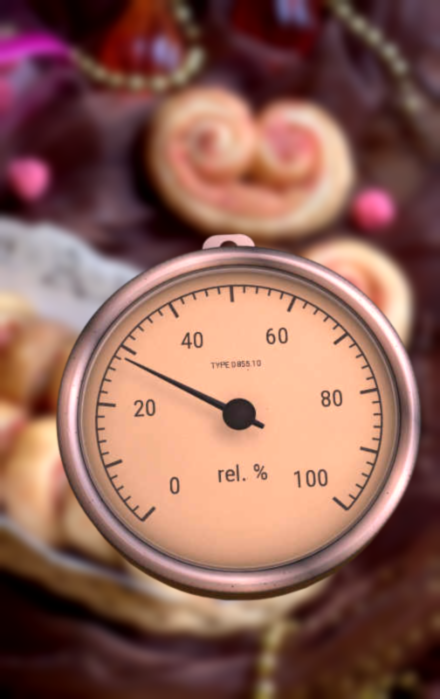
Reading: 28; %
